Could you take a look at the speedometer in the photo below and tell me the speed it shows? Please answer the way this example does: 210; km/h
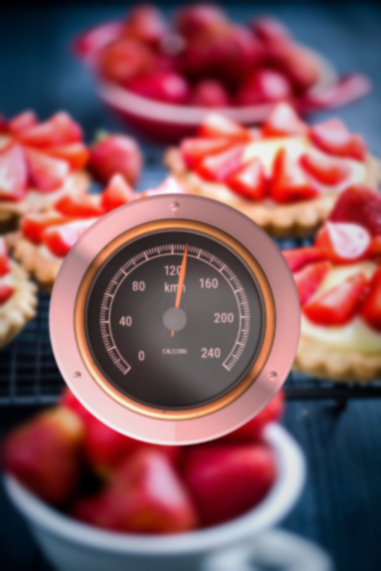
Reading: 130; km/h
